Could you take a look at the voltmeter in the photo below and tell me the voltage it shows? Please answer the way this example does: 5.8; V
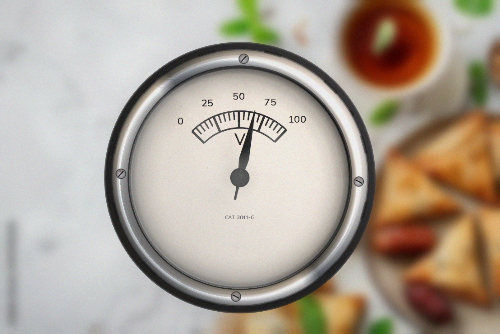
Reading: 65; V
